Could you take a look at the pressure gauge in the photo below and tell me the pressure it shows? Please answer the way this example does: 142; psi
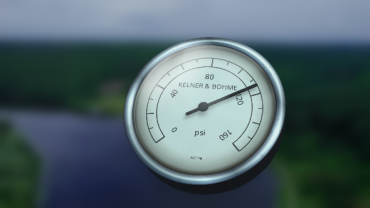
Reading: 115; psi
